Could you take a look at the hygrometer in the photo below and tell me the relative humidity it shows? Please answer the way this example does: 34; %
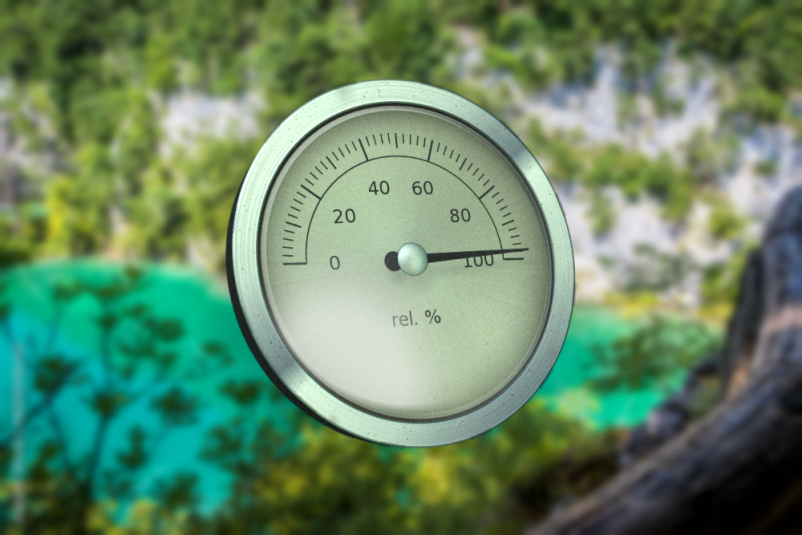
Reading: 98; %
